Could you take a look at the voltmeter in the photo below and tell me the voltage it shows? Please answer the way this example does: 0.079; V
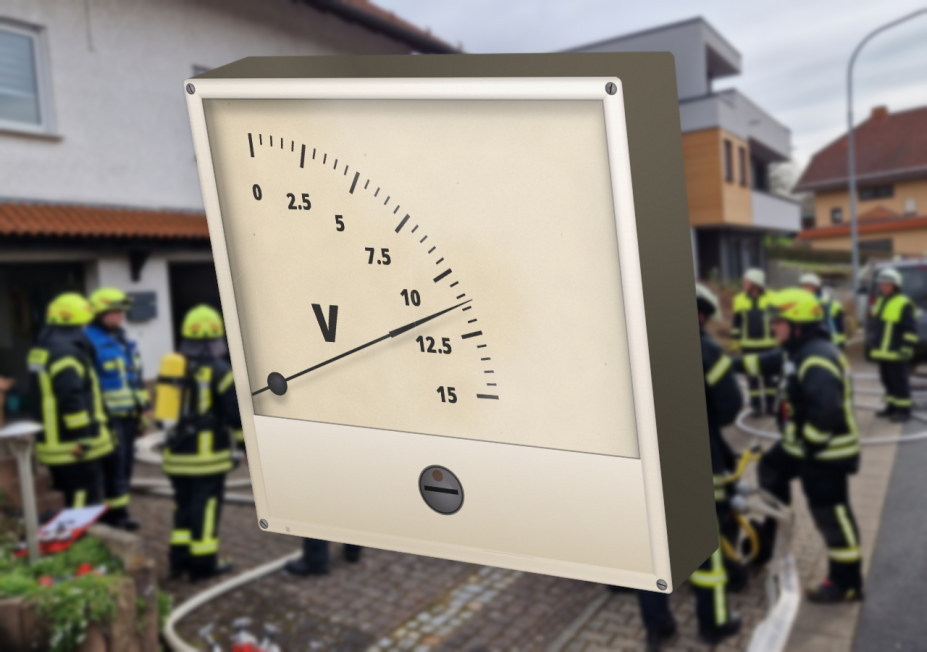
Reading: 11.25; V
